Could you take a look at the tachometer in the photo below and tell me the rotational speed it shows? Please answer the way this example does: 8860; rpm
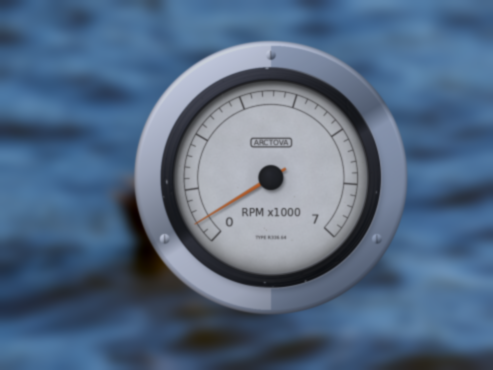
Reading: 400; rpm
